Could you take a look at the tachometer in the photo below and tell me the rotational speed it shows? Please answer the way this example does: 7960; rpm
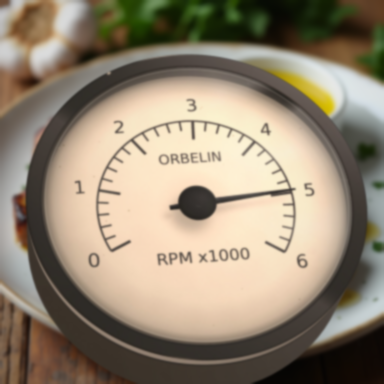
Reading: 5000; rpm
